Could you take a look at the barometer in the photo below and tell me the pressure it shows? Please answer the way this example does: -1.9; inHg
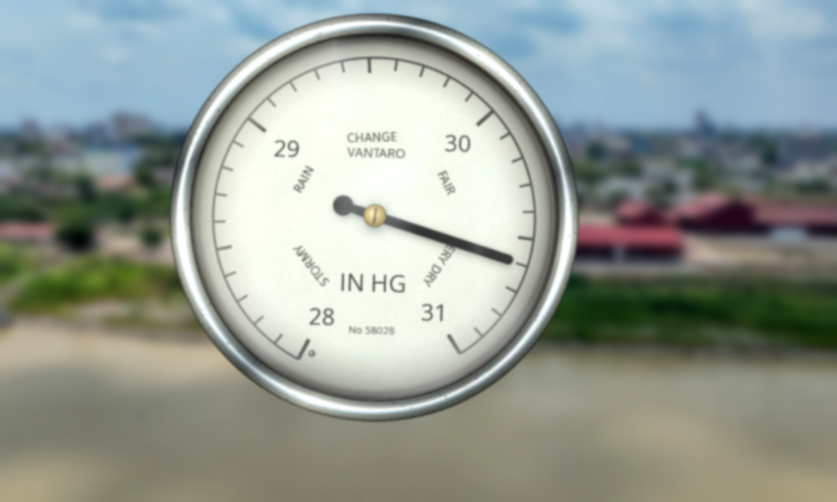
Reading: 30.6; inHg
